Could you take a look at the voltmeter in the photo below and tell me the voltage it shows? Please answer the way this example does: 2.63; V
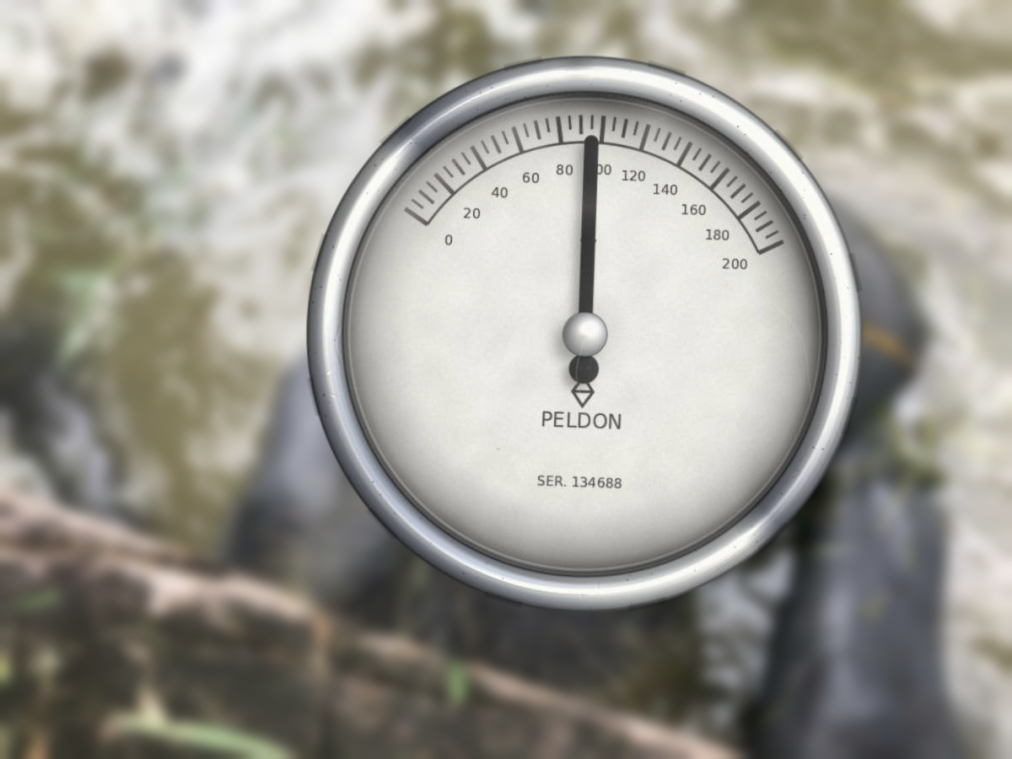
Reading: 95; V
